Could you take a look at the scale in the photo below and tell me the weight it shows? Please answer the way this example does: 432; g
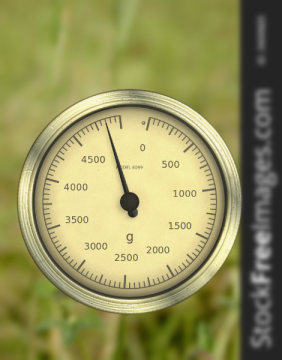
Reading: 4850; g
